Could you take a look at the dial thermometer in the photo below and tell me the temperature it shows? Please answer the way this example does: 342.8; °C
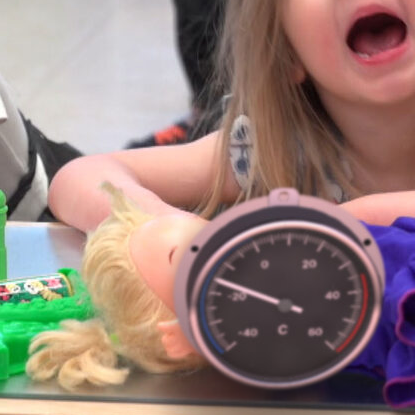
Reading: -15; °C
